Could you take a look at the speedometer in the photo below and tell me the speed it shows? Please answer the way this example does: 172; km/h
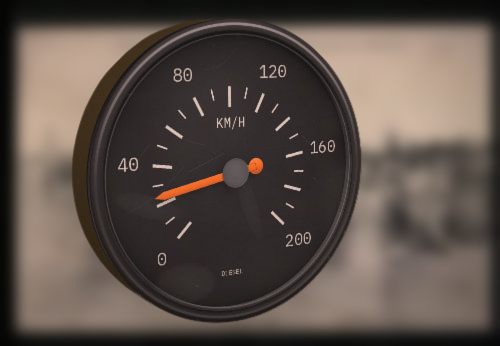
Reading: 25; km/h
